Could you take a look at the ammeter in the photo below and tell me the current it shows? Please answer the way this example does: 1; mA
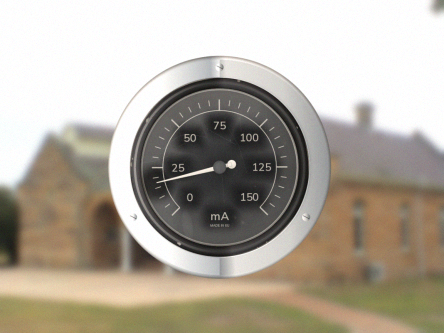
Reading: 17.5; mA
